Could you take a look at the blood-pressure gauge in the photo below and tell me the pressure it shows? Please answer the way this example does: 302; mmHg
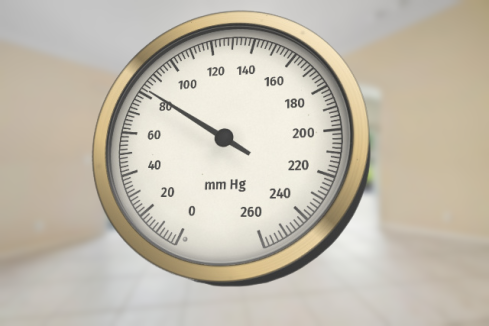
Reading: 82; mmHg
